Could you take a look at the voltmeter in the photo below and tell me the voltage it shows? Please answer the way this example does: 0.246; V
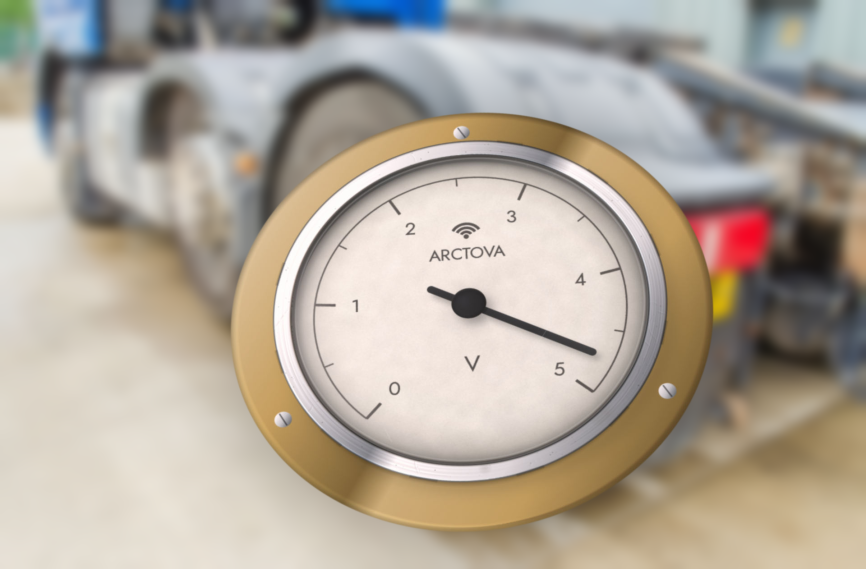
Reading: 4.75; V
